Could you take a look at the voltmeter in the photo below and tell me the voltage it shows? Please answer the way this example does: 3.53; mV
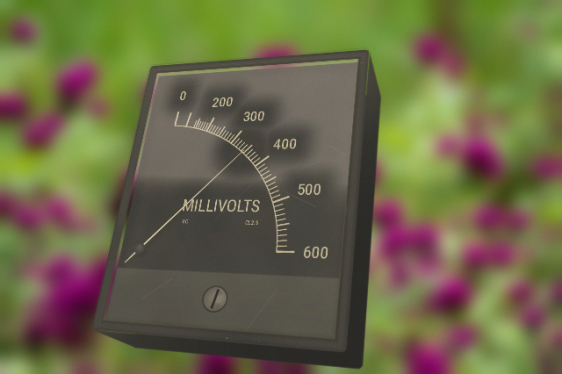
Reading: 350; mV
